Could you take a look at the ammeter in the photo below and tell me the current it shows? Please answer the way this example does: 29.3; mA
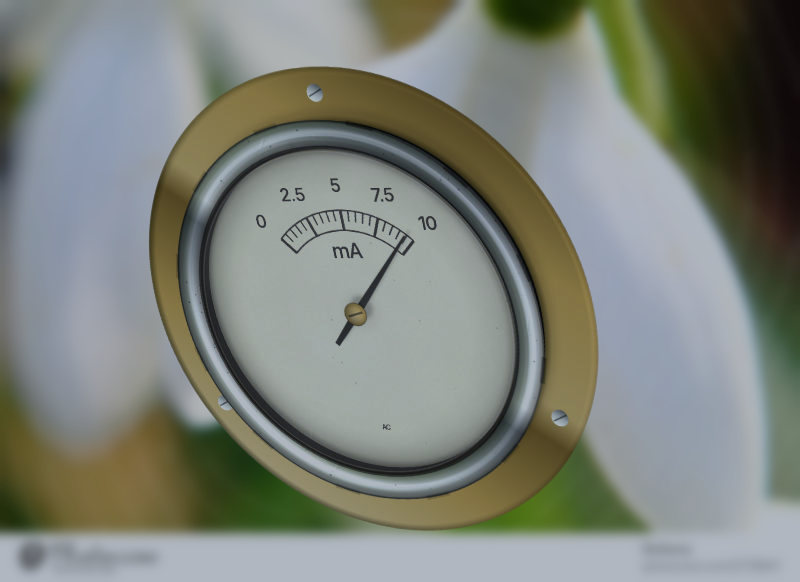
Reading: 9.5; mA
